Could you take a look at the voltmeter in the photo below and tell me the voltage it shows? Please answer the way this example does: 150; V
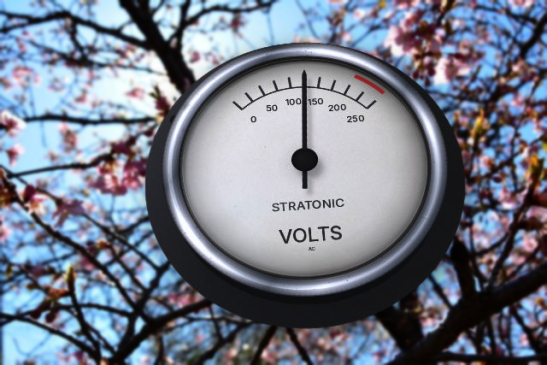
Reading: 125; V
